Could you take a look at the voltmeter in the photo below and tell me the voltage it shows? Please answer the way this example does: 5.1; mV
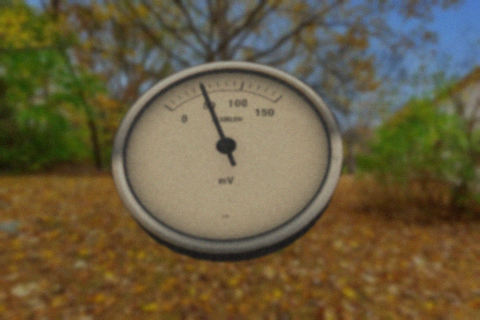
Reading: 50; mV
